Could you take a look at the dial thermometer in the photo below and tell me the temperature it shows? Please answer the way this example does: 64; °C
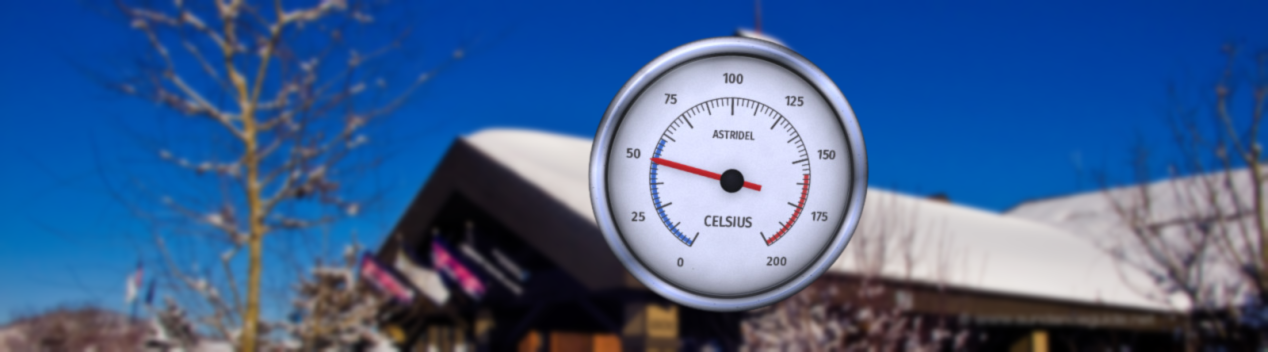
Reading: 50; °C
